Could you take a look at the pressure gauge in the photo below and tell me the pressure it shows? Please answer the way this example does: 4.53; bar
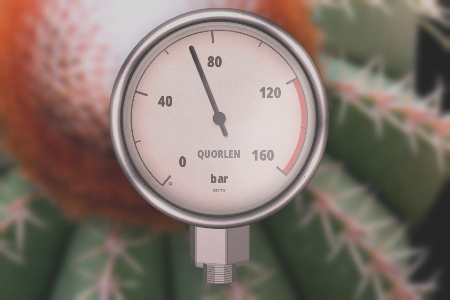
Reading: 70; bar
